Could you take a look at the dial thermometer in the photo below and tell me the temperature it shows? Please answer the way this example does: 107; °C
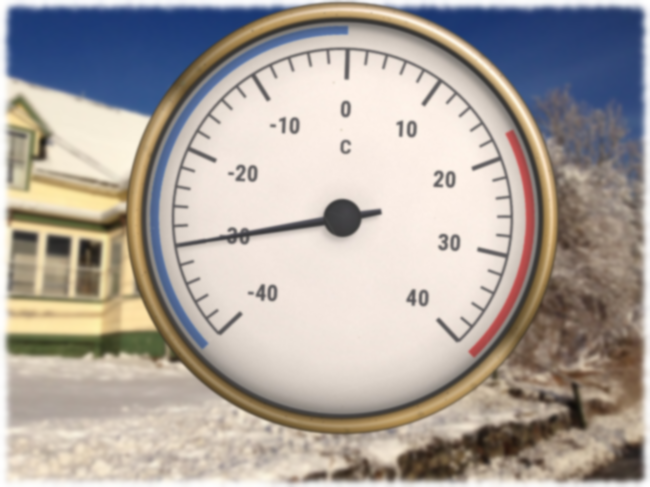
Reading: -30; °C
